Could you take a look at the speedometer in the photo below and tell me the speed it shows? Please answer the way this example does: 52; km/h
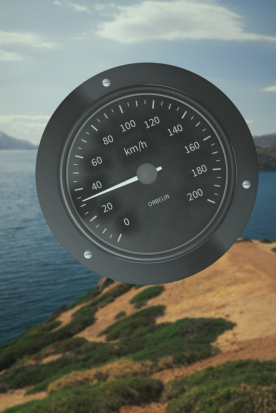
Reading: 32.5; km/h
